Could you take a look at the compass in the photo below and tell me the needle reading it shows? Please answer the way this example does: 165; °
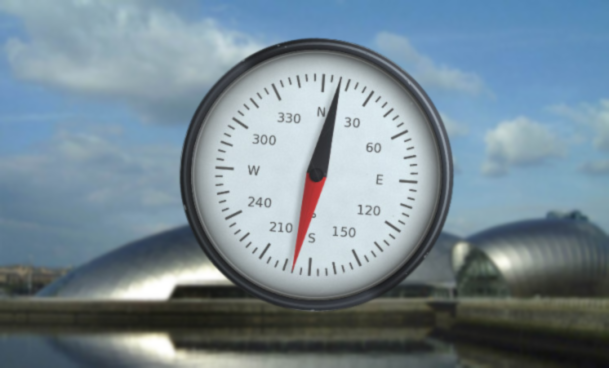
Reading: 190; °
